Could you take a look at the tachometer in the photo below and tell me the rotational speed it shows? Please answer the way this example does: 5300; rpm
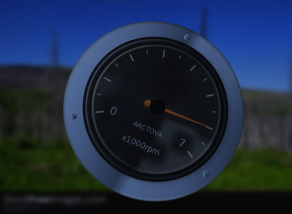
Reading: 6000; rpm
